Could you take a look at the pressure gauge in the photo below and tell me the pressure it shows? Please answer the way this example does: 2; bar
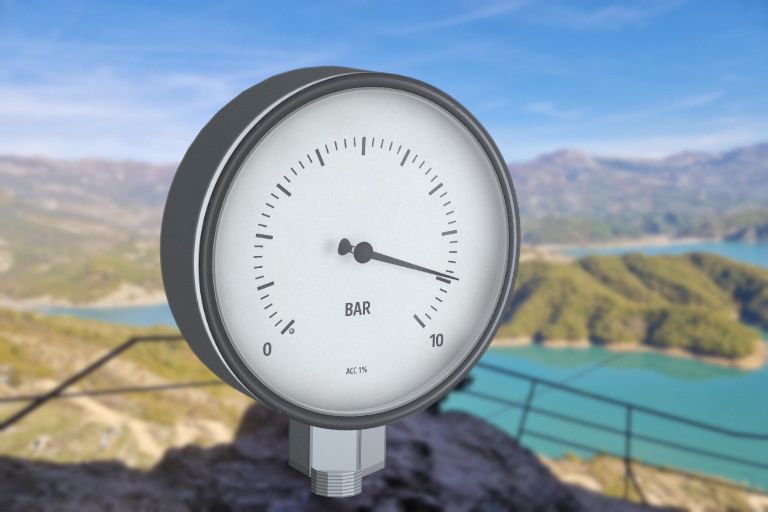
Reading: 8.9; bar
